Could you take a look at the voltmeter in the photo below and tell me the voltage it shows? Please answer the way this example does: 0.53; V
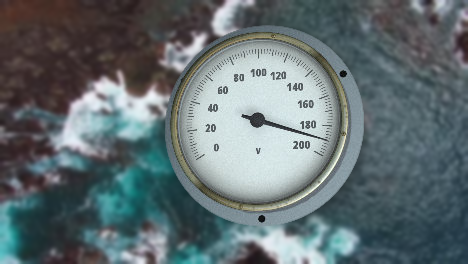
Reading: 190; V
